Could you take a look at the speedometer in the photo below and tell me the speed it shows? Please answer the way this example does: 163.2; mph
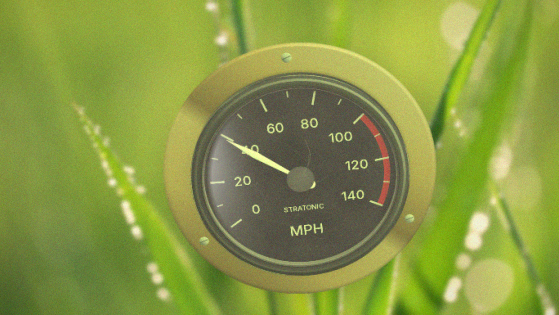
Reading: 40; mph
